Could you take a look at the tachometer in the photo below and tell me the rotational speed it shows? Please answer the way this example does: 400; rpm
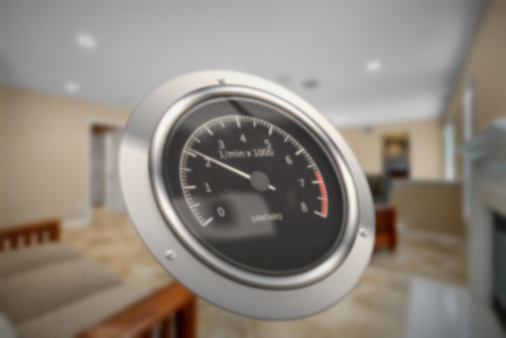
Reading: 2000; rpm
